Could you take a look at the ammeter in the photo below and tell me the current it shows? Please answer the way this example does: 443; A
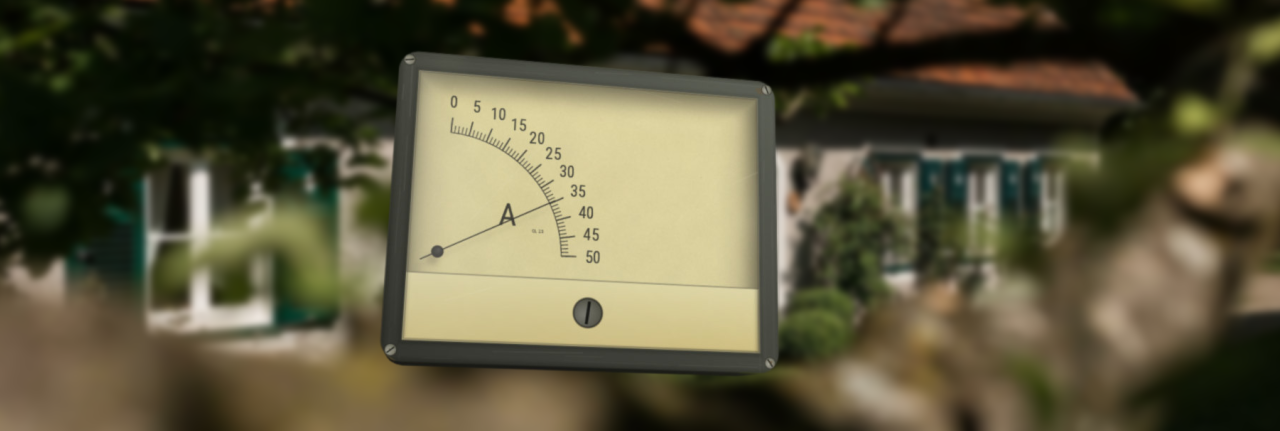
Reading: 35; A
